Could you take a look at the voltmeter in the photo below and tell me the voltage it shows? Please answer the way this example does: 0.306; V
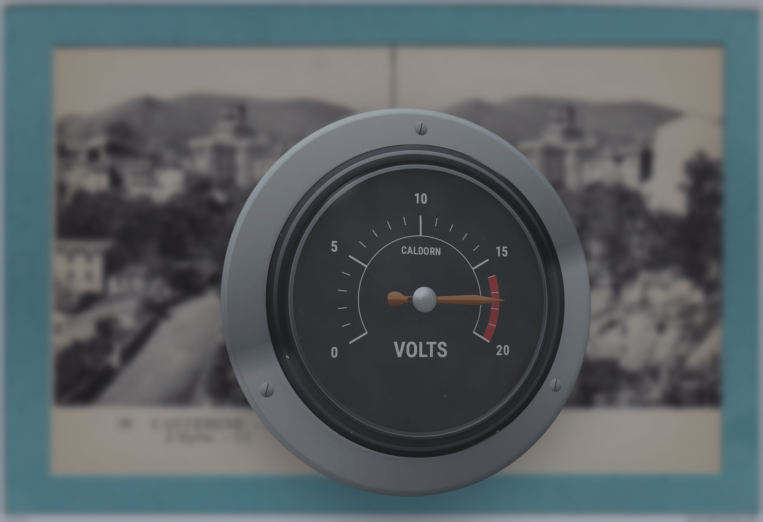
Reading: 17.5; V
